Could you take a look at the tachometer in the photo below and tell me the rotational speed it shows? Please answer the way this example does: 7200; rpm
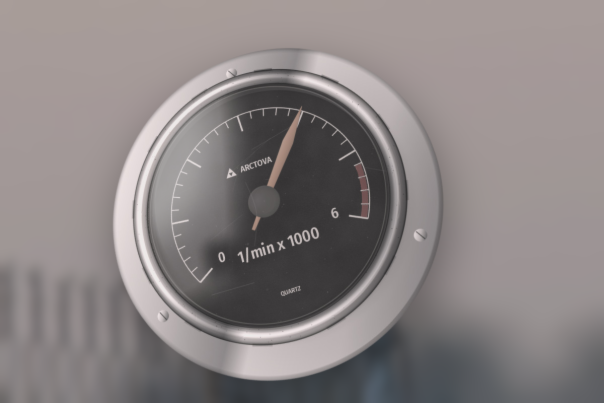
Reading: 4000; rpm
